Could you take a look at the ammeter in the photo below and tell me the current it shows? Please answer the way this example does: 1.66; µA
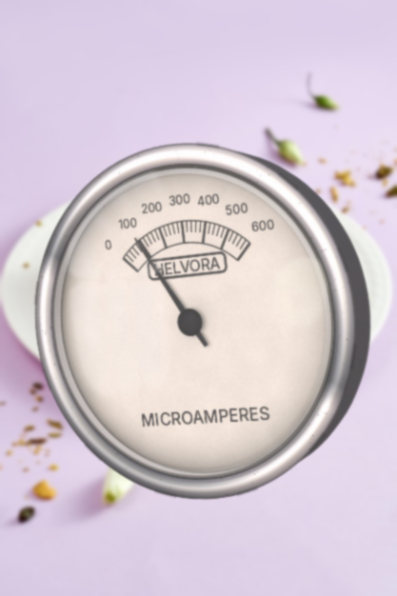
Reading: 100; µA
